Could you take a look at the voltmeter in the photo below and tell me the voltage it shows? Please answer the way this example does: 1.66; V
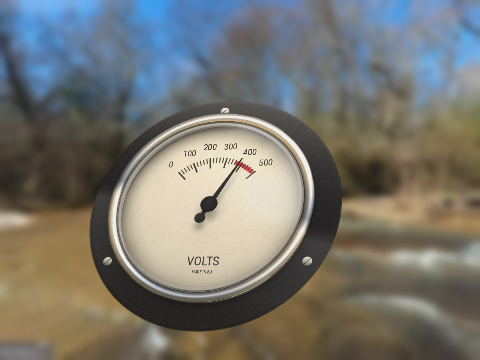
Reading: 400; V
